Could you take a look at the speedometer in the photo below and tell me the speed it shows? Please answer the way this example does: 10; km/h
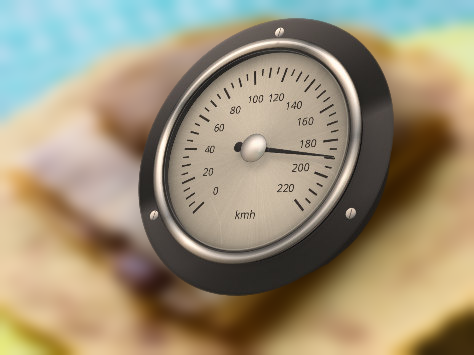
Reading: 190; km/h
